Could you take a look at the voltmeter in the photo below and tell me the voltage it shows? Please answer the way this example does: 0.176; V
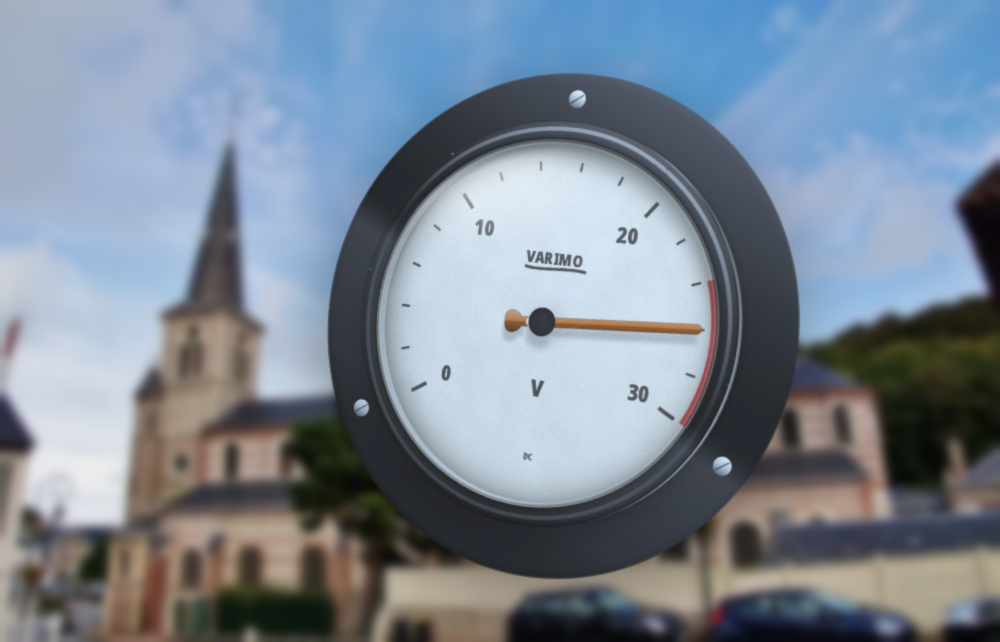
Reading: 26; V
